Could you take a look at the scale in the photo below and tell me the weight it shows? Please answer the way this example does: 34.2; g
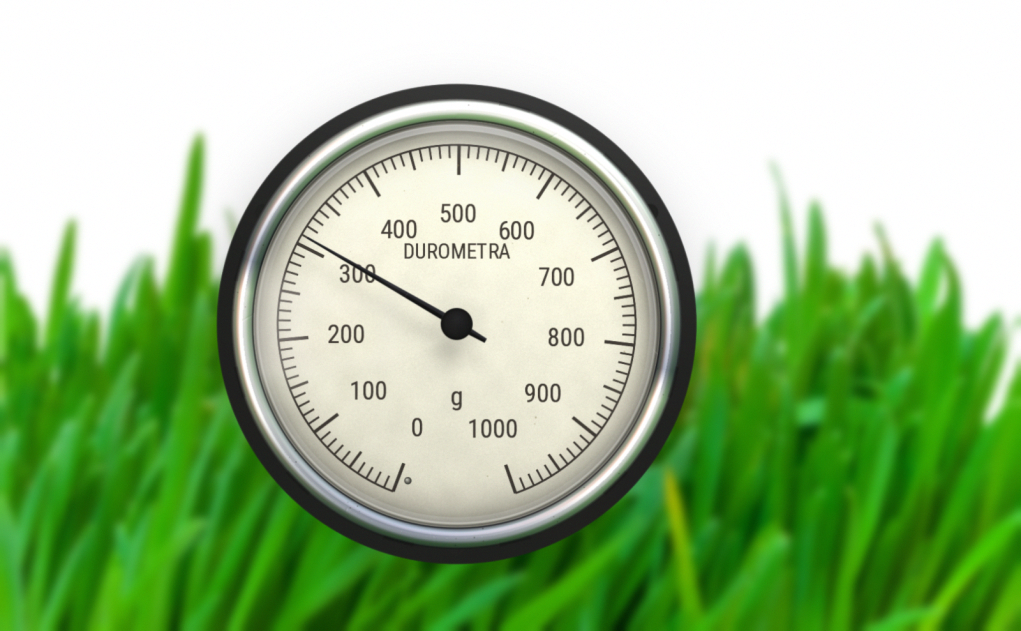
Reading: 310; g
